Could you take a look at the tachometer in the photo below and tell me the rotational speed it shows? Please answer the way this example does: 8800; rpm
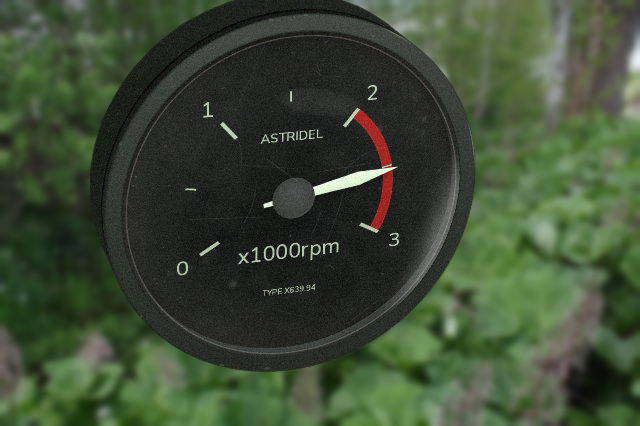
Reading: 2500; rpm
